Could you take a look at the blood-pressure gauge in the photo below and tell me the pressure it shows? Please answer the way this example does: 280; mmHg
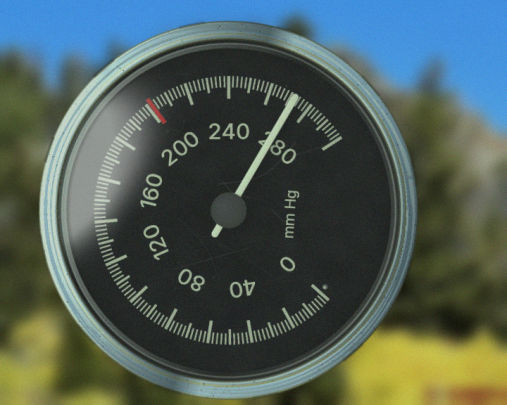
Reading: 272; mmHg
